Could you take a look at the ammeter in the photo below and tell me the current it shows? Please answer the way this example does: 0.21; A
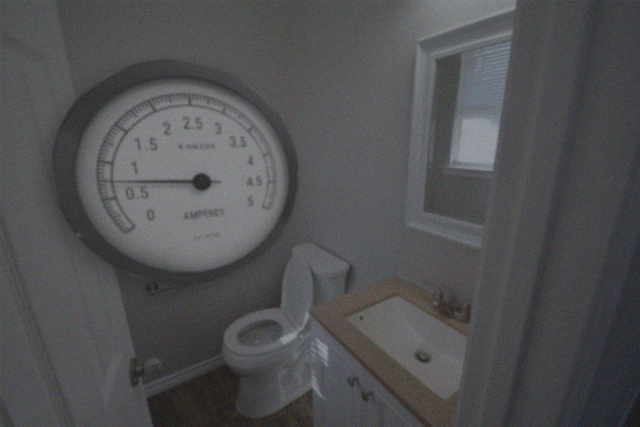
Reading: 0.75; A
